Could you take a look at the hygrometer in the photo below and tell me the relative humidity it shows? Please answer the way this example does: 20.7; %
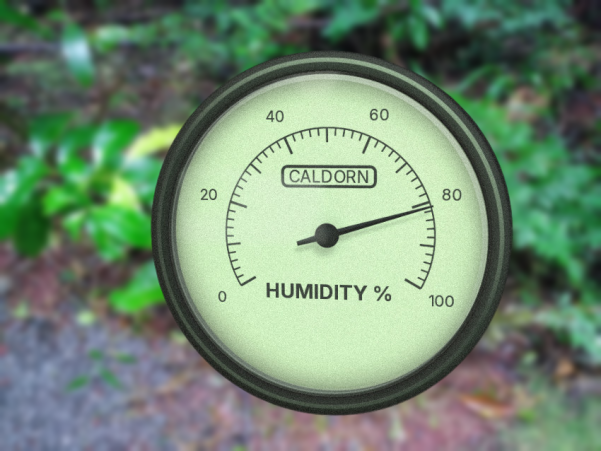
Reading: 81; %
